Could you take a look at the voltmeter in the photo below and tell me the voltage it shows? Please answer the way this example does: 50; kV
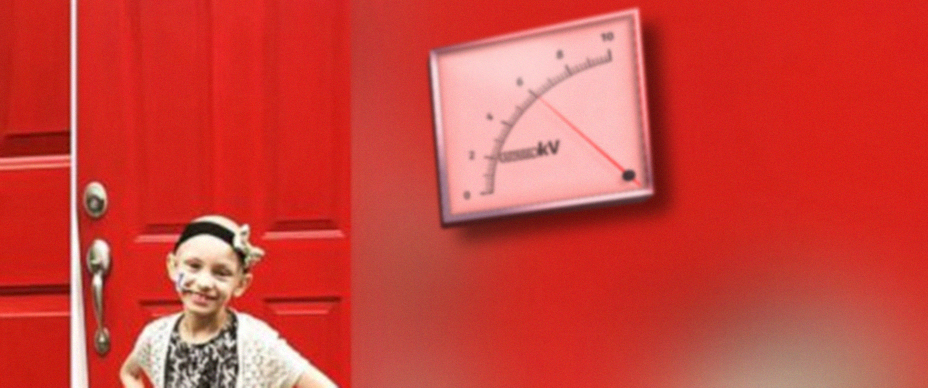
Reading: 6; kV
